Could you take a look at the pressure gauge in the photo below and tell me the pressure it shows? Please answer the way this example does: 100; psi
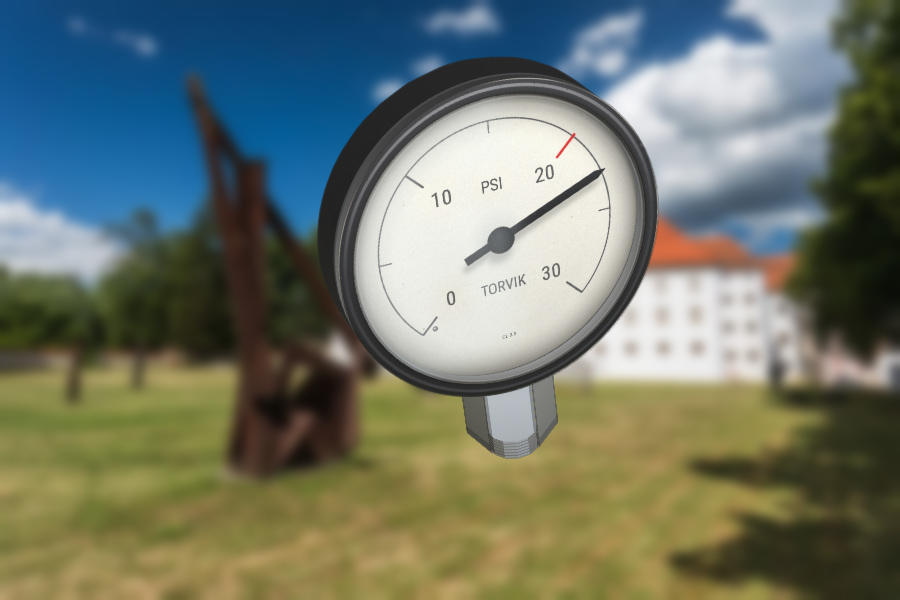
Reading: 22.5; psi
